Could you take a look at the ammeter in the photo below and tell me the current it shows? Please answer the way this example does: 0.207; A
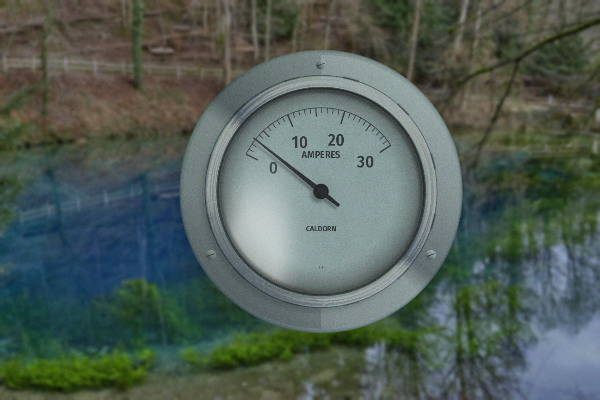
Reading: 3; A
